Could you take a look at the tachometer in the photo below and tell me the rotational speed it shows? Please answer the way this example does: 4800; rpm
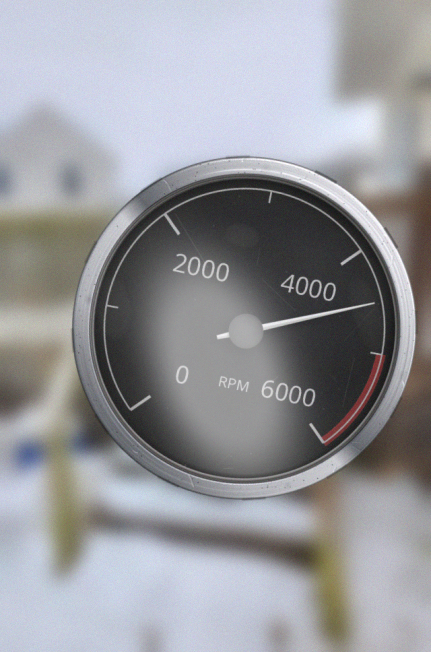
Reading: 4500; rpm
